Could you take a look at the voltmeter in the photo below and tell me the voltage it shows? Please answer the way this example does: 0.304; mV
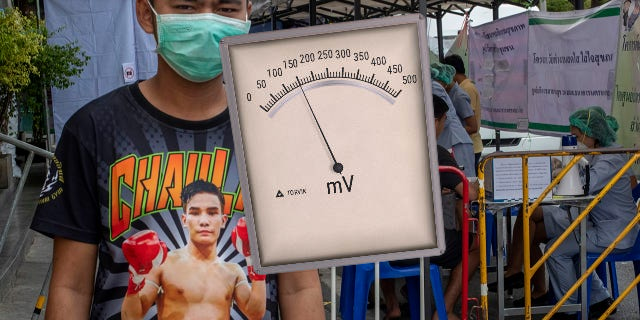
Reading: 150; mV
